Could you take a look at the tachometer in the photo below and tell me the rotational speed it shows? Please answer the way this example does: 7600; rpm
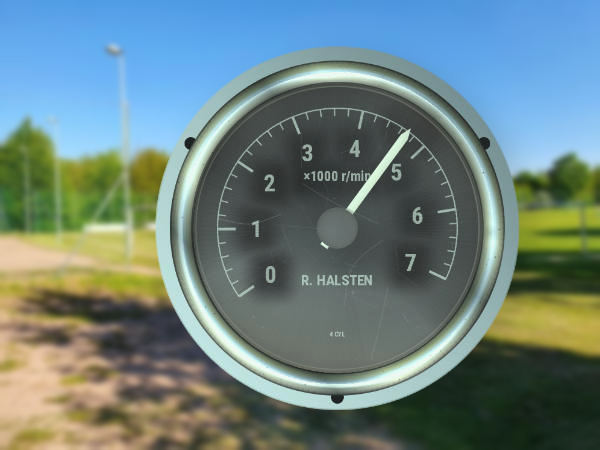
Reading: 4700; rpm
